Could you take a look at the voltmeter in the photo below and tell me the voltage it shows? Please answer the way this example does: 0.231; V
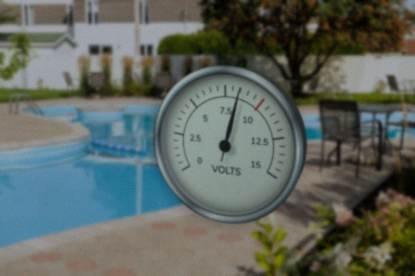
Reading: 8.5; V
